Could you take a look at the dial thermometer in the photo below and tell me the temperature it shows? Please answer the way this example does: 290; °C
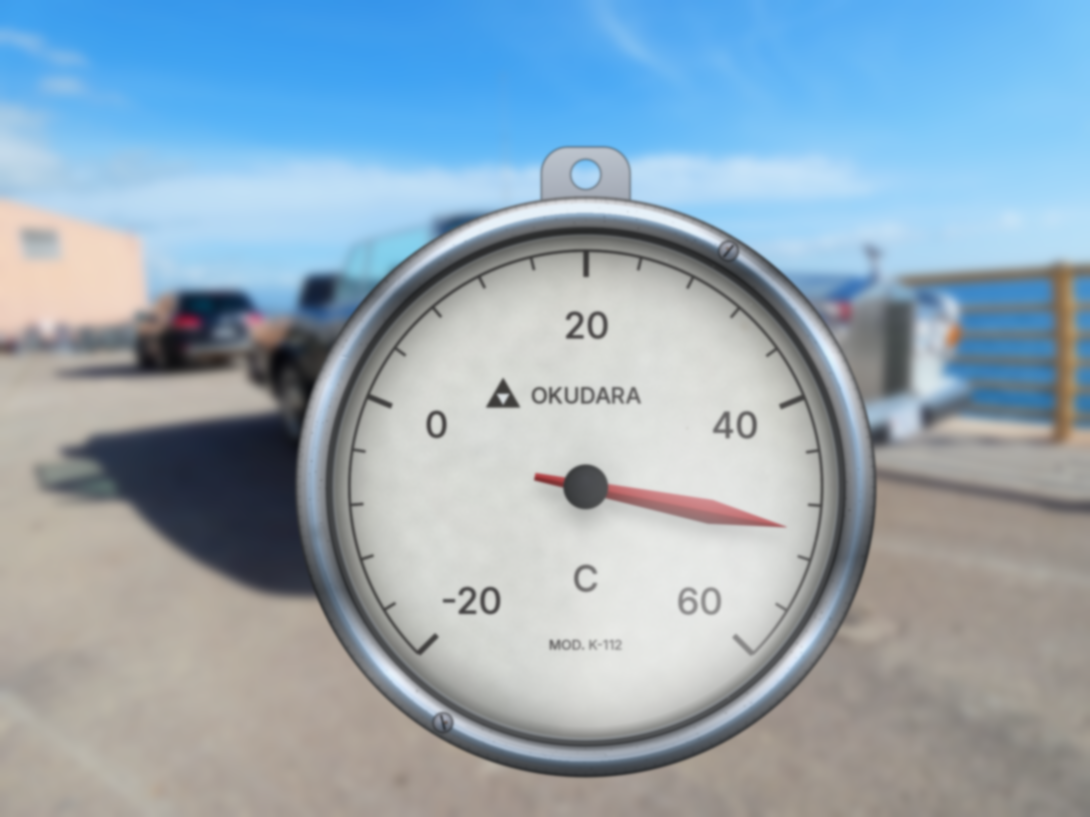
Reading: 50; °C
